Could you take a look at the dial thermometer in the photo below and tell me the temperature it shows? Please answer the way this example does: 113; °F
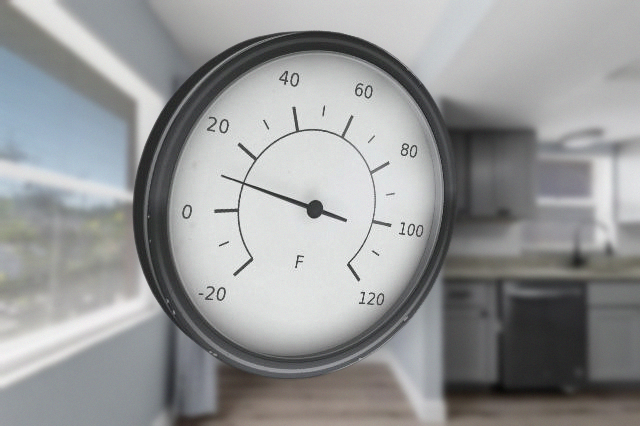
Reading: 10; °F
